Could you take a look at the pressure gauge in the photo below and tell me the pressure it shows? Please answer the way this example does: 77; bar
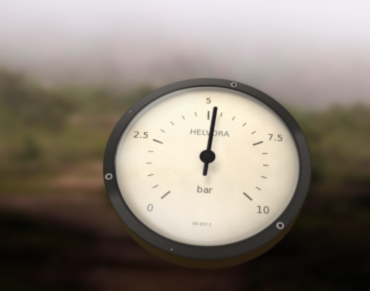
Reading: 5.25; bar
